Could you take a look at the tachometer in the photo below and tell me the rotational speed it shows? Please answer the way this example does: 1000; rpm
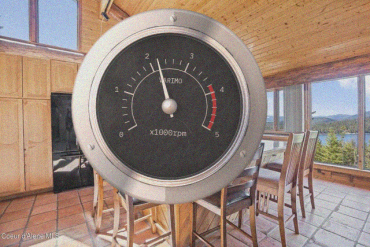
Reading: 2200; rpm
